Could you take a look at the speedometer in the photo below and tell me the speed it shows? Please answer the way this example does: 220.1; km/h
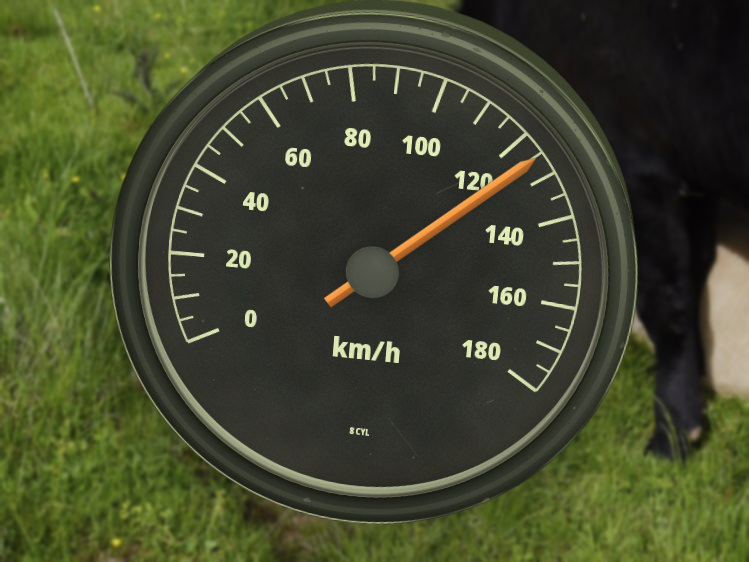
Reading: 125; km/h
